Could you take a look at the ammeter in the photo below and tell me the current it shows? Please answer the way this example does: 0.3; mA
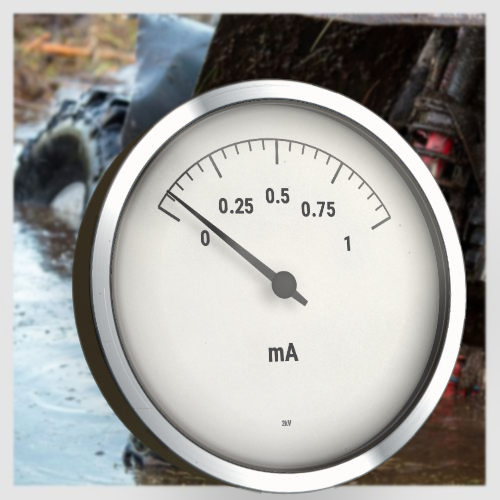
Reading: 0.05; mA
